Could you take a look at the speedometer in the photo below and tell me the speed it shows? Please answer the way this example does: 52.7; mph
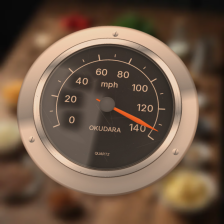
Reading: 135; mph
